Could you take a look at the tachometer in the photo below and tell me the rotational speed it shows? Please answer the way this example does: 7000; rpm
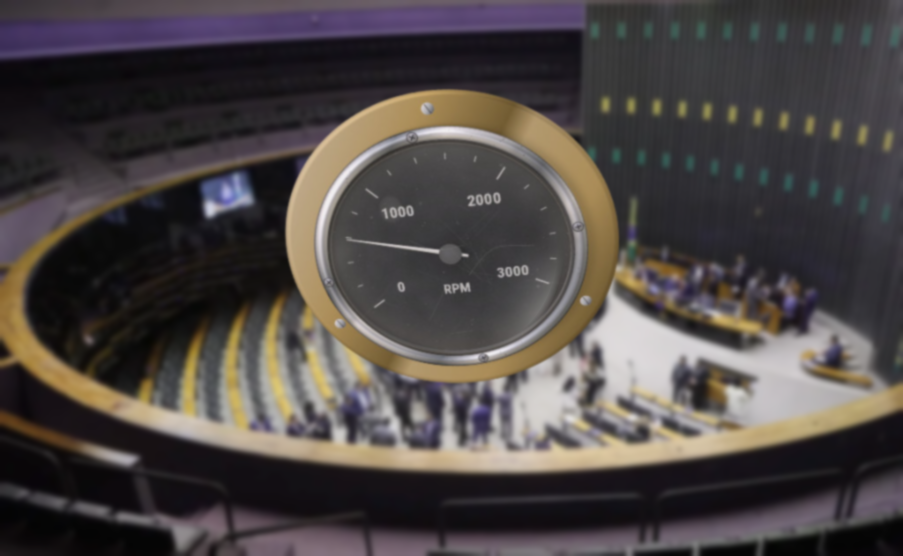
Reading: 600; rpm
